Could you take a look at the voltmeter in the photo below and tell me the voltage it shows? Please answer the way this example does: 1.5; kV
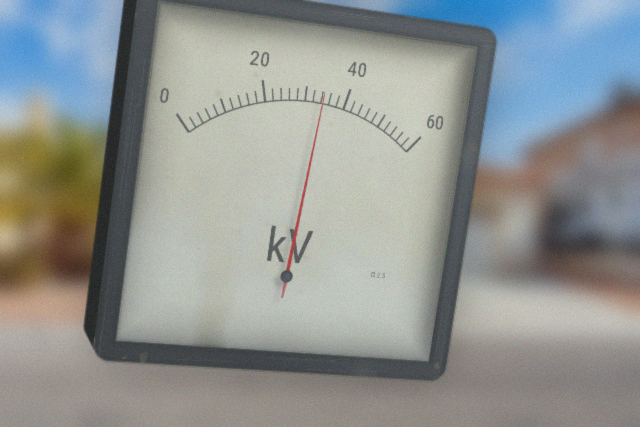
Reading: 34; kV
